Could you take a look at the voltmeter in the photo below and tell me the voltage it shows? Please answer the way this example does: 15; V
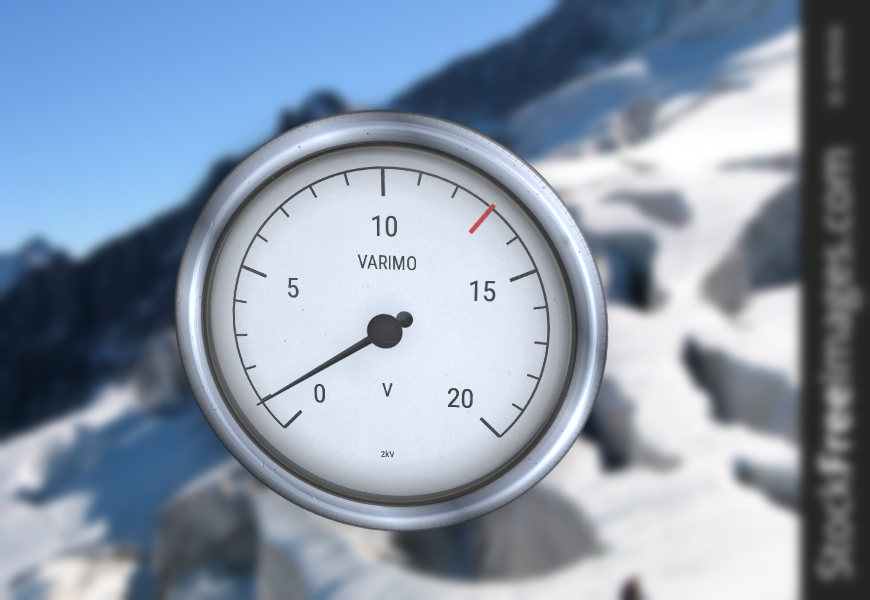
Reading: 1; V
